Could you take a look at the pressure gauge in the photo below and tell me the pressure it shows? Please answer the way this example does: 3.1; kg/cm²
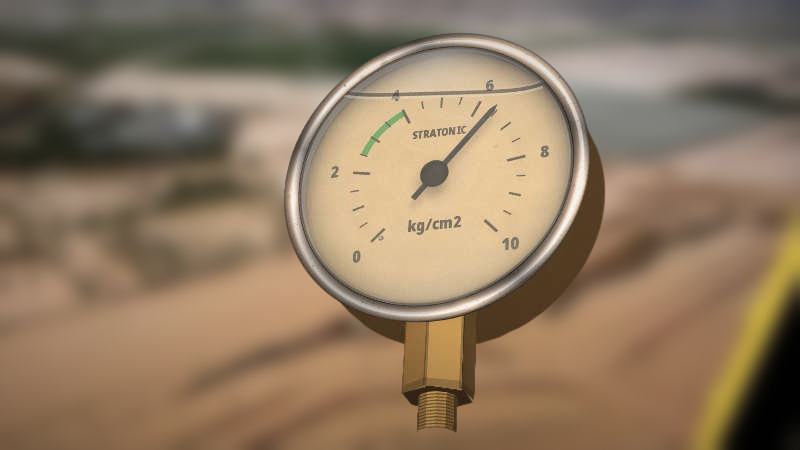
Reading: 6.5; kg/cm²
